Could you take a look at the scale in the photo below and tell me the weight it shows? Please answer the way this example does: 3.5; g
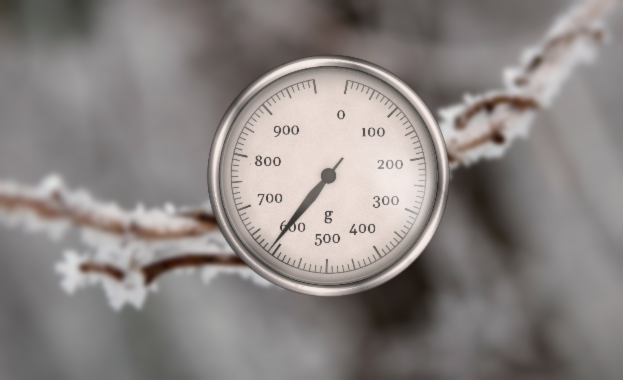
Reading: 610; g
